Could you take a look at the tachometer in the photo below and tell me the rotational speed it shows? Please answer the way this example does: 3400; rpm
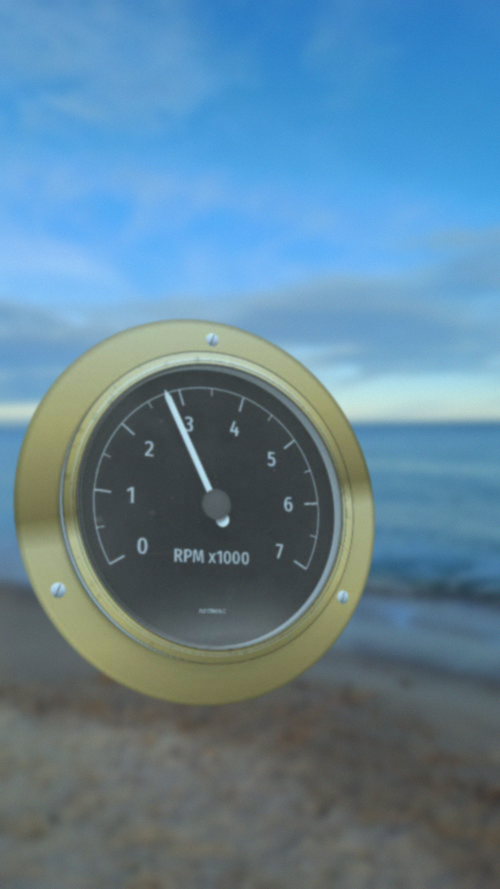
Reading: 2750; rpm
